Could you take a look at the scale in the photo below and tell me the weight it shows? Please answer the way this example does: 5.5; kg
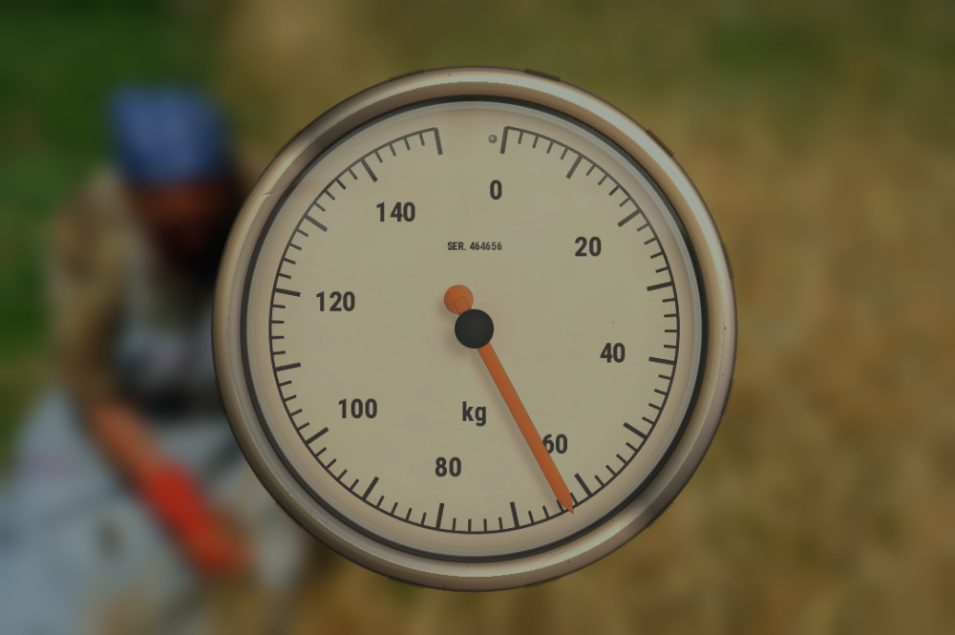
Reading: 63; kg
